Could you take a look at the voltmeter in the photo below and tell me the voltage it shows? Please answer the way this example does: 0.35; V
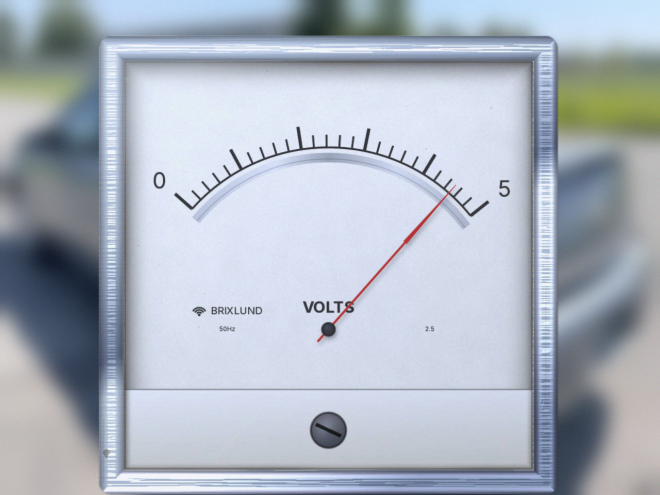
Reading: 4.5; V
